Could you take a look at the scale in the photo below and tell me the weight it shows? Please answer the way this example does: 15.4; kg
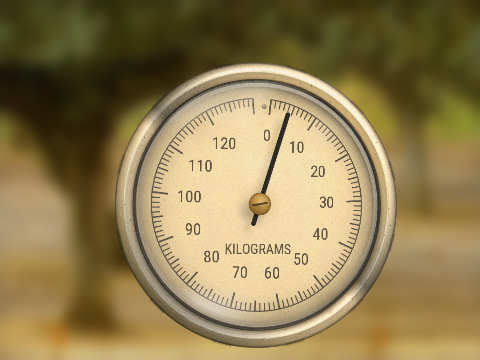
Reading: 4; kg
